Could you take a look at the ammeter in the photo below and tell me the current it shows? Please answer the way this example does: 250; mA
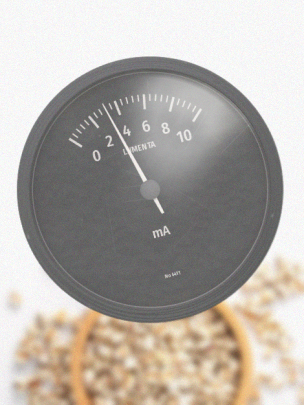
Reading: 3.2; mA
